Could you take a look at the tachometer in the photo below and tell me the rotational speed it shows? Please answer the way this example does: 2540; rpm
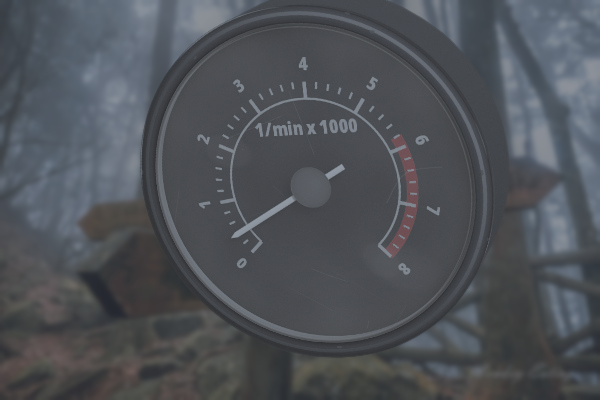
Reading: 400; rpm
